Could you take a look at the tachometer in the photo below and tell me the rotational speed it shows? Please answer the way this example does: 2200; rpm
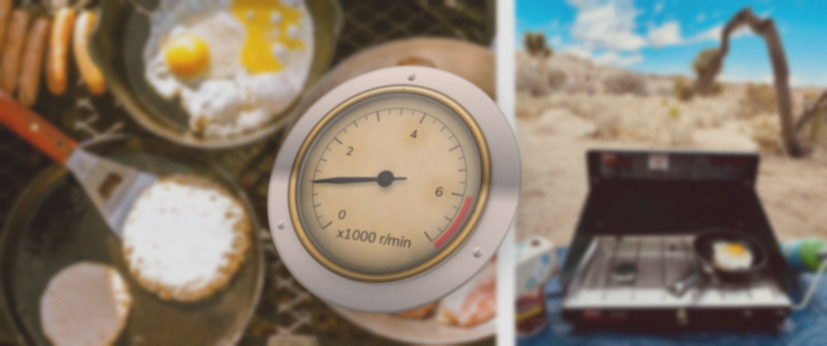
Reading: 1000; rpm
